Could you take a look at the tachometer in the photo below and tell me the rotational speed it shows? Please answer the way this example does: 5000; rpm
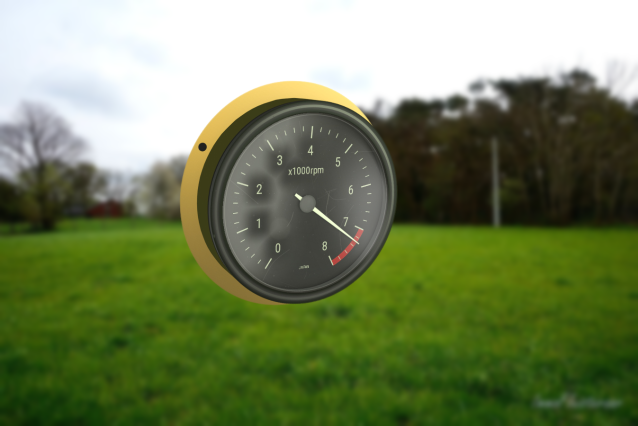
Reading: 7300; rpm
